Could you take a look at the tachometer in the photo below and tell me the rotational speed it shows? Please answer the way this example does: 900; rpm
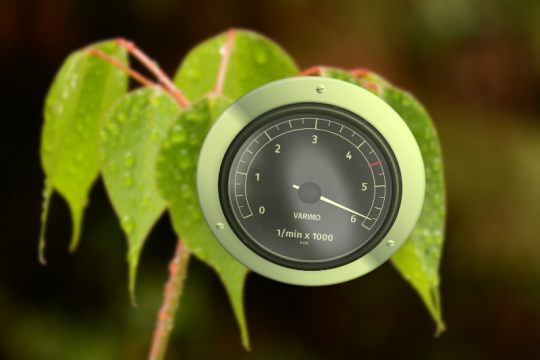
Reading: 5750; rpm
